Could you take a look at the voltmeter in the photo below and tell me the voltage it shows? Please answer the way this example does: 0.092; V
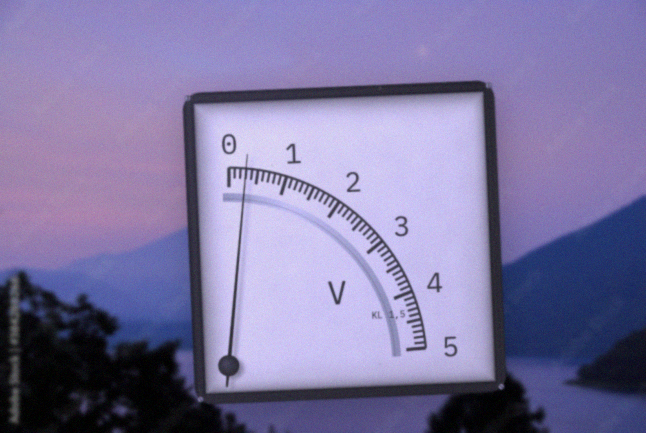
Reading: 0.3; V
